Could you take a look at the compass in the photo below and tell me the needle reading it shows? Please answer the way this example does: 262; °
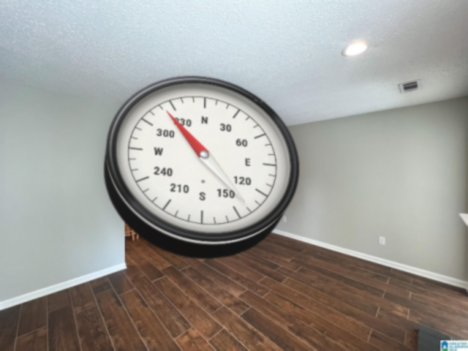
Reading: 320; °
